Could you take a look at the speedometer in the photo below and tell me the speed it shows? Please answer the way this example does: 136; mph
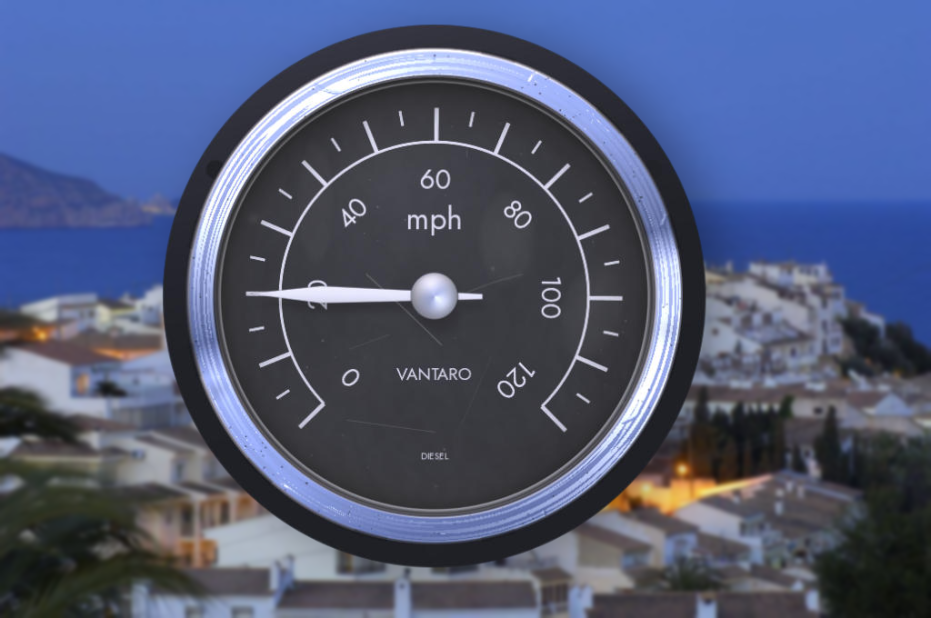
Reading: 20; mph
